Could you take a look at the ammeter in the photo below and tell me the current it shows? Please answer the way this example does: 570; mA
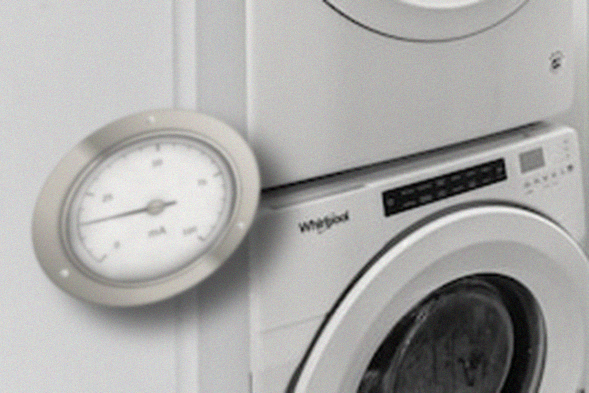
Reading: 15; mA
